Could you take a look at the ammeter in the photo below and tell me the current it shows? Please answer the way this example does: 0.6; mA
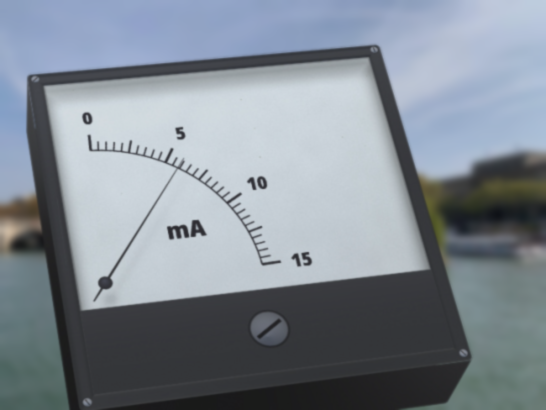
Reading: 6; mA
